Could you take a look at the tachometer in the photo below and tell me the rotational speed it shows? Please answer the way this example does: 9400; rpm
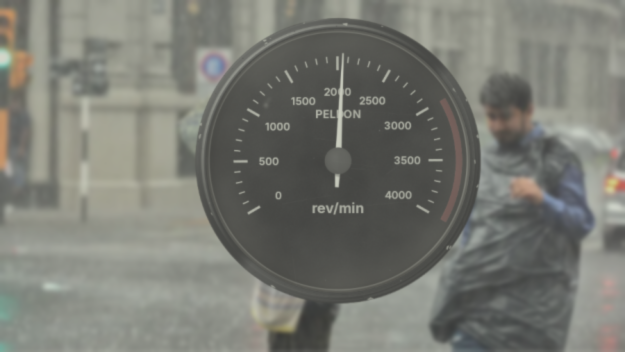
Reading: 2050; rpm
